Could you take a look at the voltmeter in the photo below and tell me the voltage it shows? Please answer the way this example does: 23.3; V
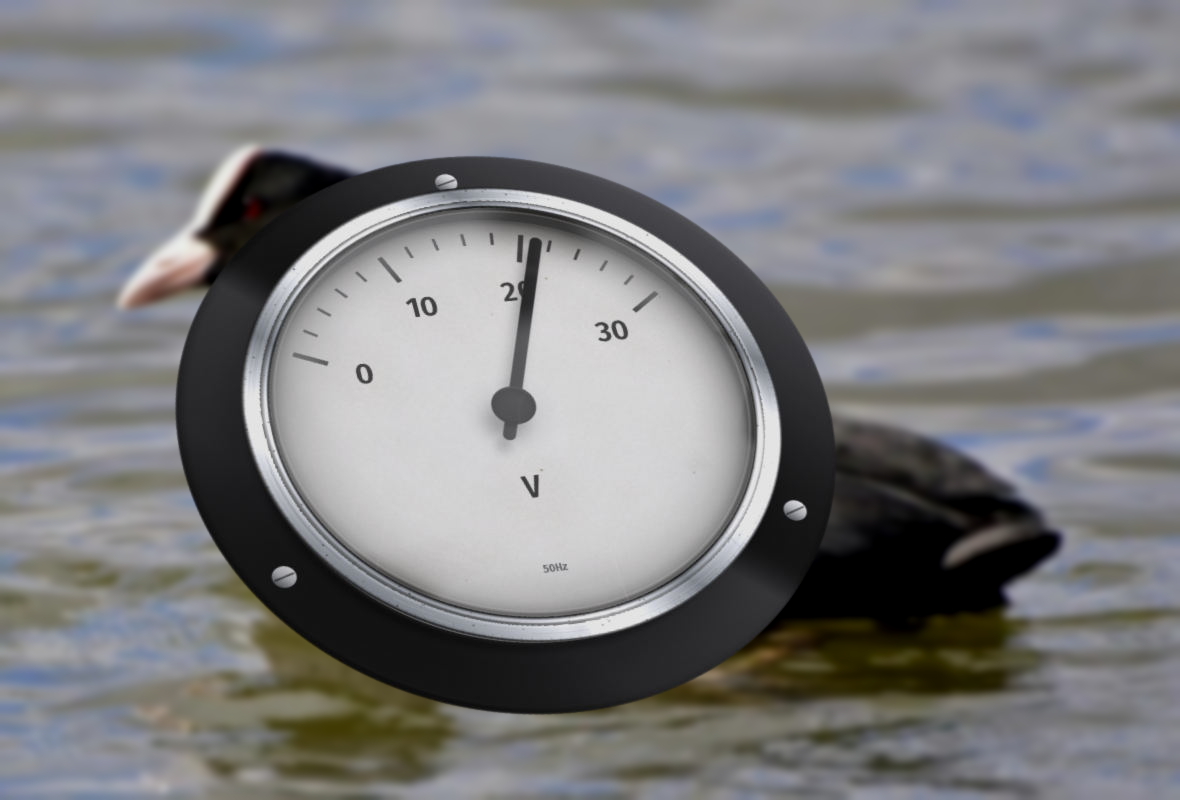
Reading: 21; V
